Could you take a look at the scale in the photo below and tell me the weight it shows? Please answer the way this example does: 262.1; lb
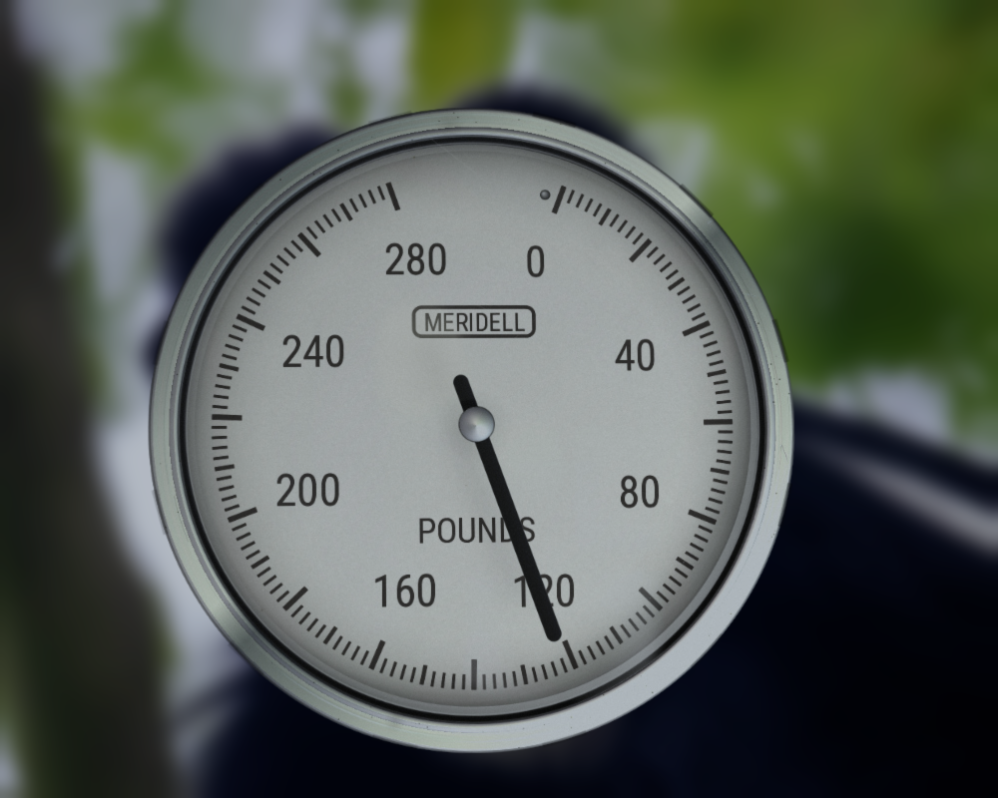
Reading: 122; lb
